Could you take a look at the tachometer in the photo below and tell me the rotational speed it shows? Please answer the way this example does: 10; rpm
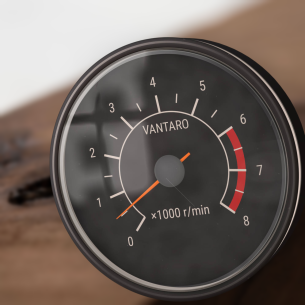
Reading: 500; rpm
